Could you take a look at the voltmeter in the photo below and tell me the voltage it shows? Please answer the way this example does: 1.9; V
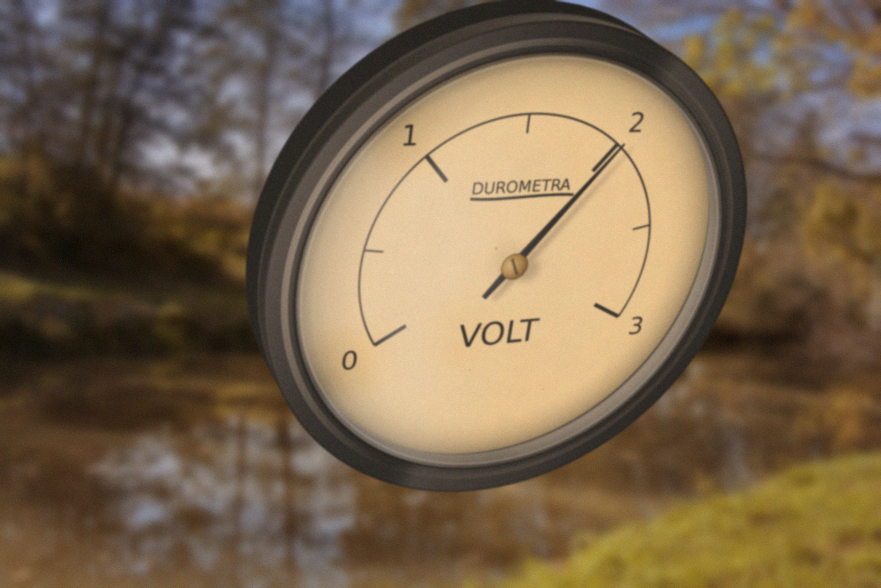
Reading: 2; V
